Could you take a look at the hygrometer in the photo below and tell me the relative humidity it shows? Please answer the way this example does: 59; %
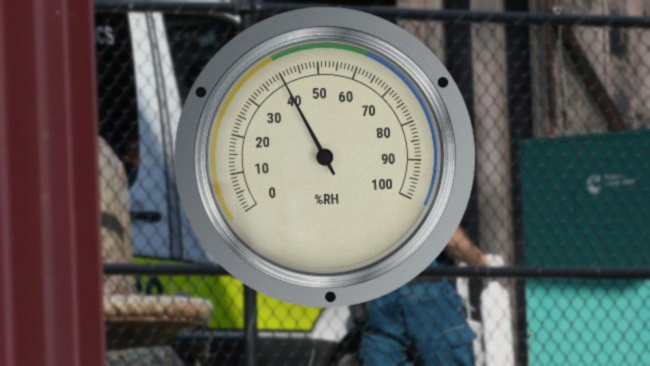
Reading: 40; %
